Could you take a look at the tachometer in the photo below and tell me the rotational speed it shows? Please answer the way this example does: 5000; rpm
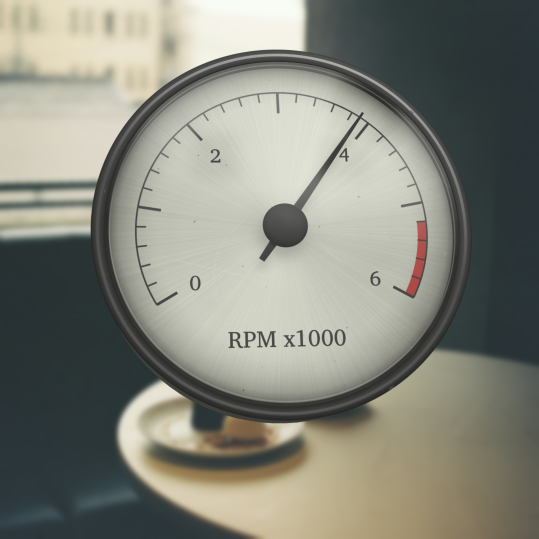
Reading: 3900; rpm
